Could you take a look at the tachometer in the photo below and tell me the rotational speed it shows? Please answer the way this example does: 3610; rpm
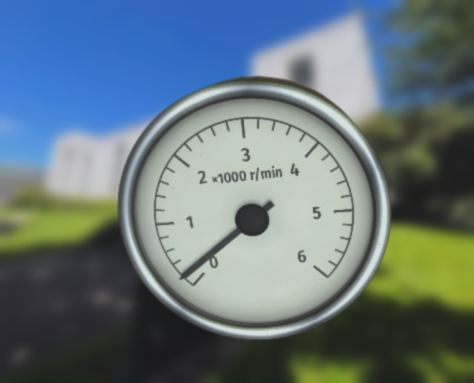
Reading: 200; rpm
